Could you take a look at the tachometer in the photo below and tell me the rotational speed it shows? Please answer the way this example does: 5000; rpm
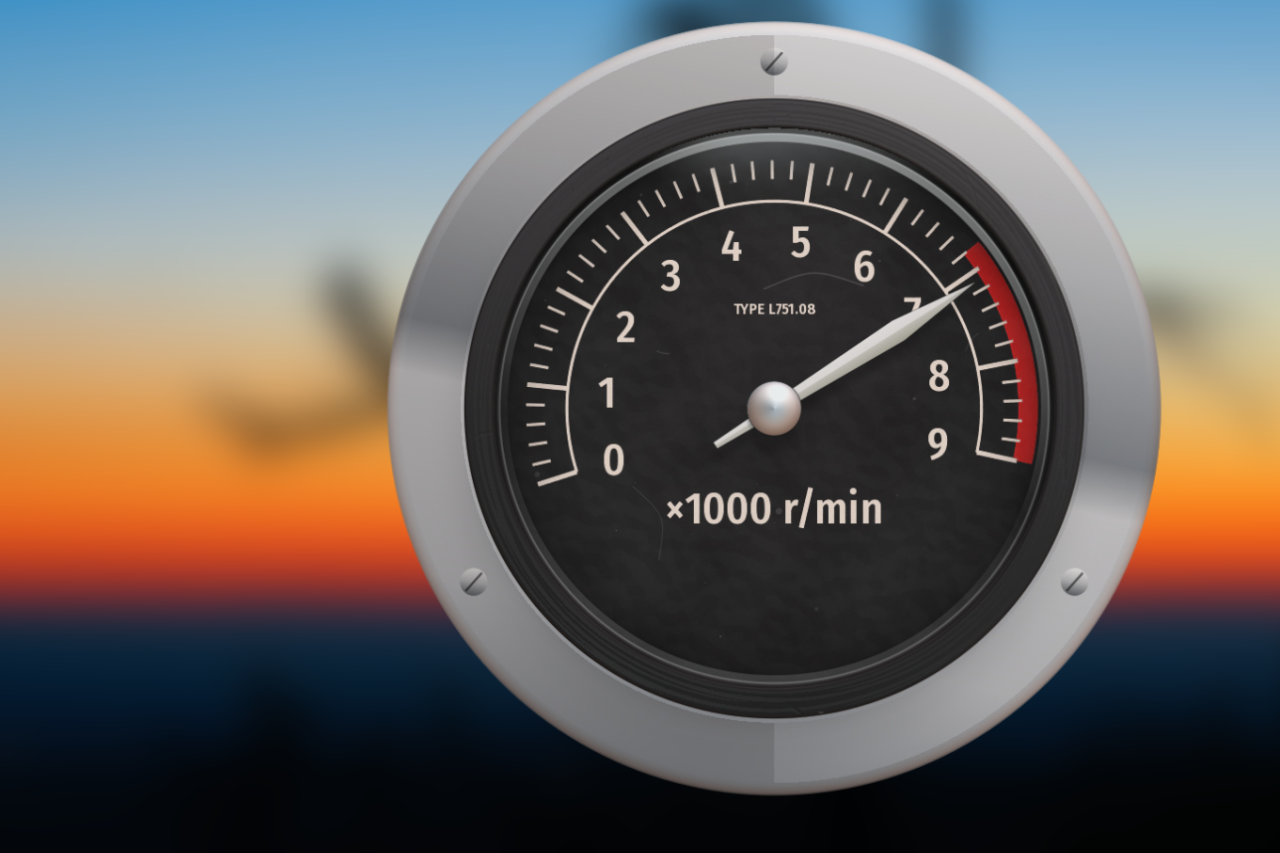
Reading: 7100; rpm
